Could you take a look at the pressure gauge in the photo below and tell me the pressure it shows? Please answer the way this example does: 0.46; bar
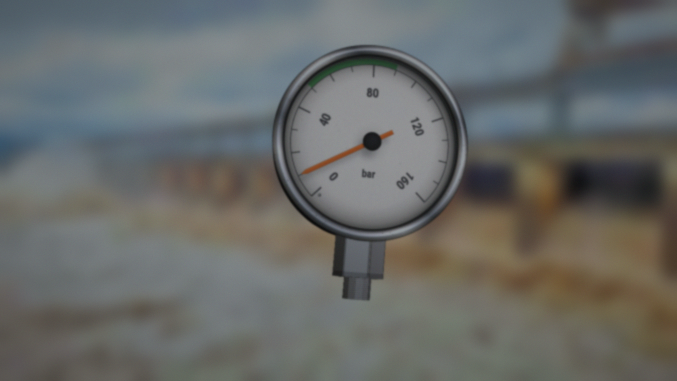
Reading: 10; bar
